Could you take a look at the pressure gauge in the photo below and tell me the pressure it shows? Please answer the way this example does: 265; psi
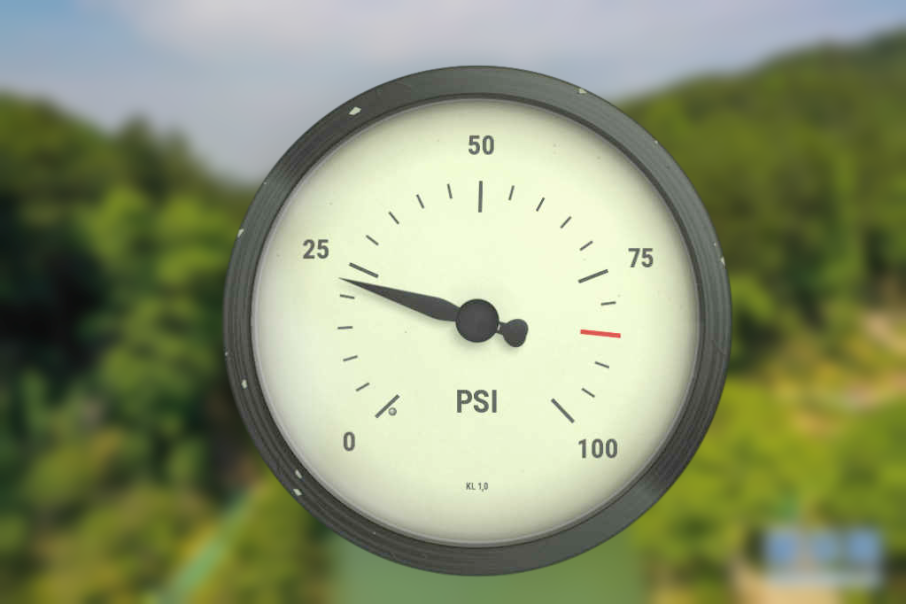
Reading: 22.5; psi
